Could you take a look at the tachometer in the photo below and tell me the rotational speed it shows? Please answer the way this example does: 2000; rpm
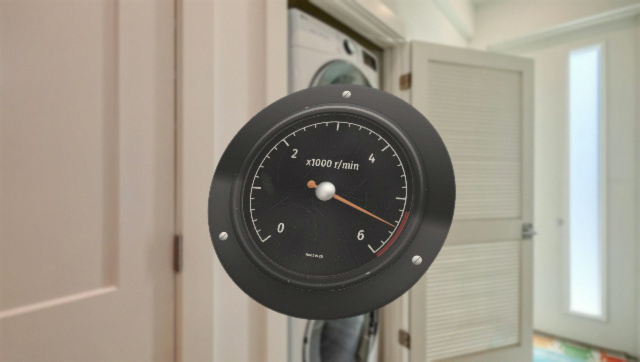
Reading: 5500; rpm
